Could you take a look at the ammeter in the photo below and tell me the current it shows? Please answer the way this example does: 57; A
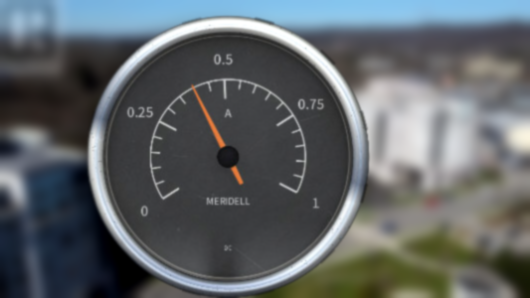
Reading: 0.4; A
